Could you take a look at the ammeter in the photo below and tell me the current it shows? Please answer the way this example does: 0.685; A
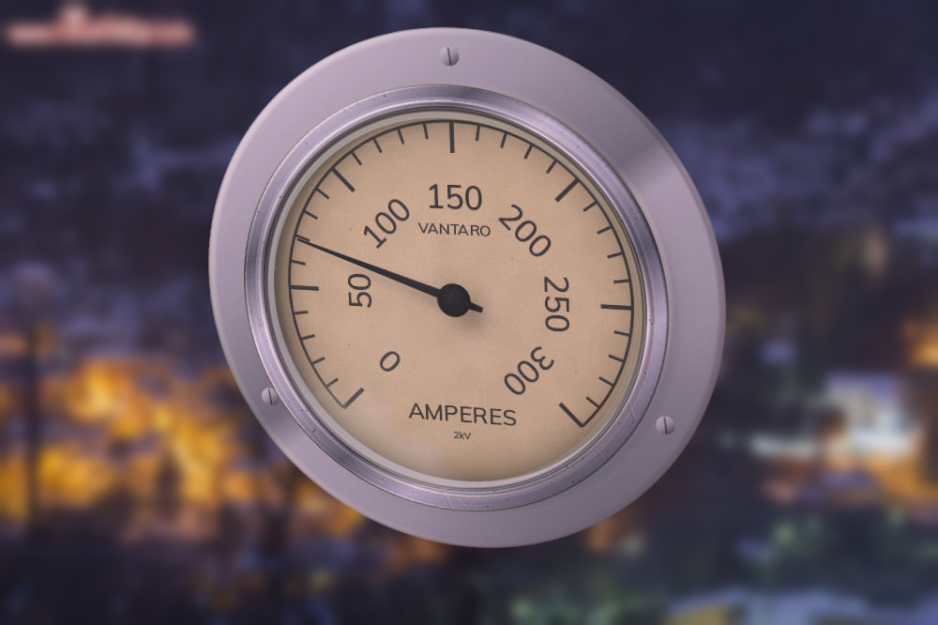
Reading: 70; A
